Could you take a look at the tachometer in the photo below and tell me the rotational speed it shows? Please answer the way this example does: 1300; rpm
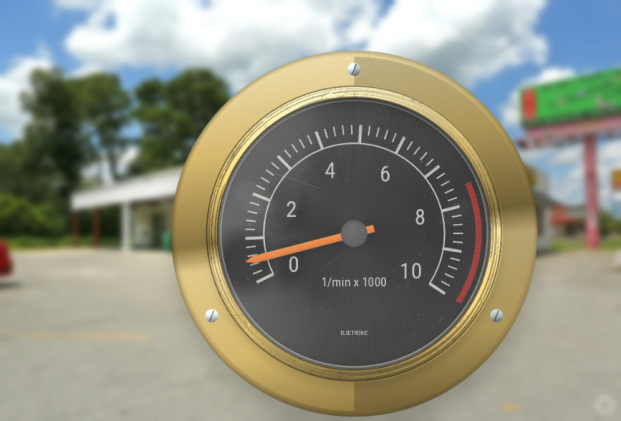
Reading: 500; rpm
